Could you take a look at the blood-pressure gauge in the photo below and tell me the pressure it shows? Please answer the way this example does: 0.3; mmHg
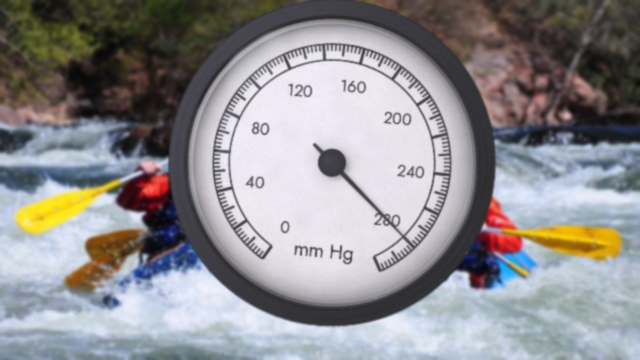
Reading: 280; mmHg
